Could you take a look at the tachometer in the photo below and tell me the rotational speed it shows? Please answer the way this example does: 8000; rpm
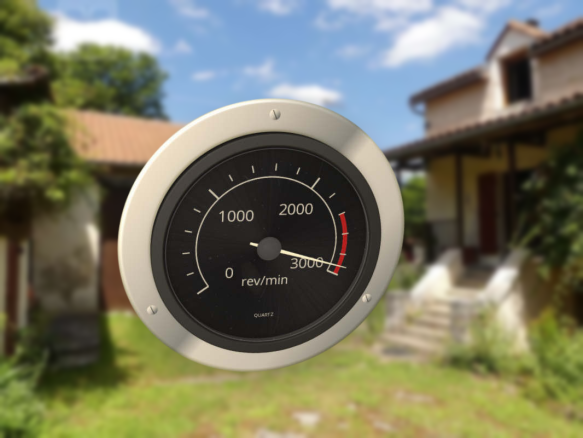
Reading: 2900; rpm
